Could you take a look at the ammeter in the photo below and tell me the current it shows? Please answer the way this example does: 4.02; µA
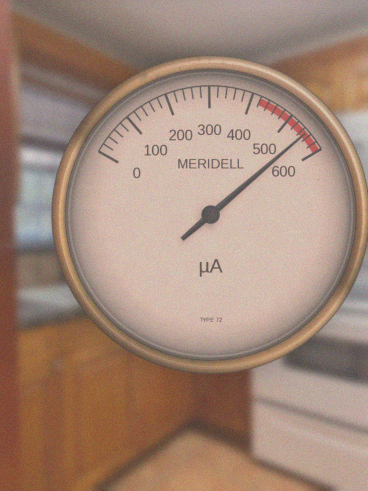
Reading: 550; µA
